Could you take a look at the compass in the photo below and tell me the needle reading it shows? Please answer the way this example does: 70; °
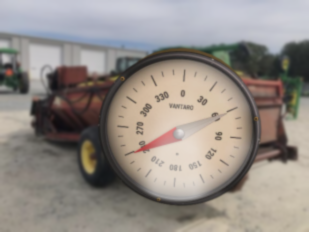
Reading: 240; °
